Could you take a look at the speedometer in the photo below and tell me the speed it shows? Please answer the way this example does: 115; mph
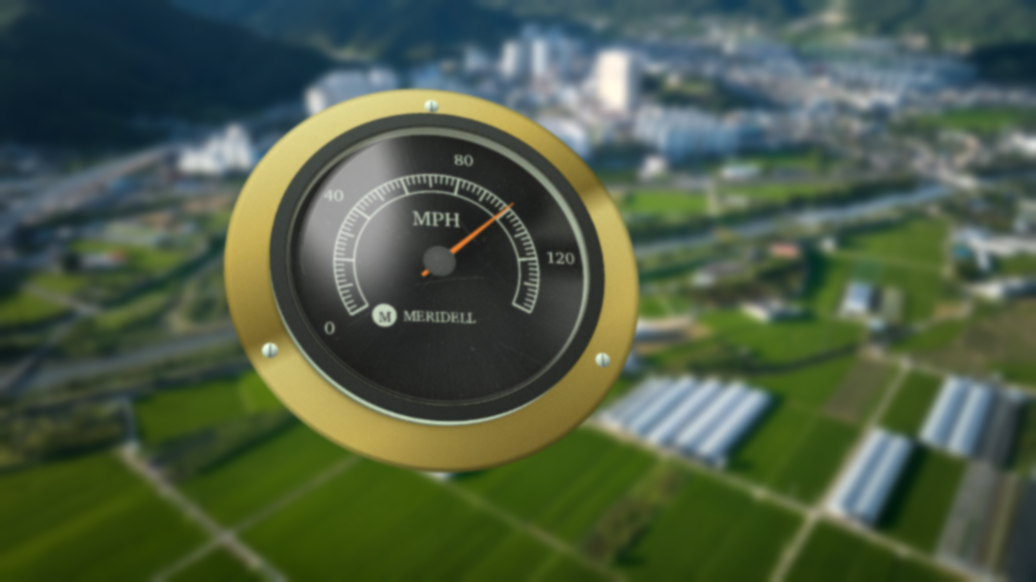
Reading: 100; mph
